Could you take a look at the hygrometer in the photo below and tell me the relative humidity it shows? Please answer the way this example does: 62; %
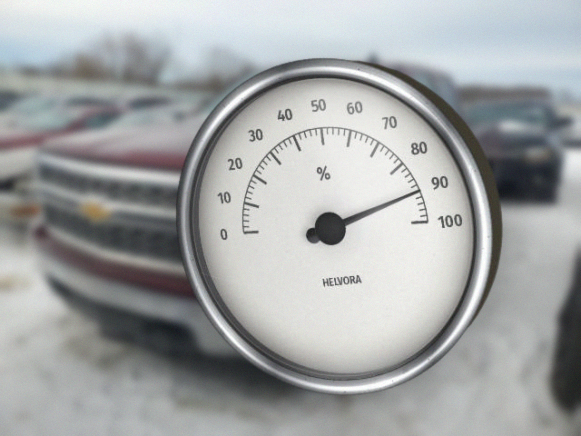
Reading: 90; %
